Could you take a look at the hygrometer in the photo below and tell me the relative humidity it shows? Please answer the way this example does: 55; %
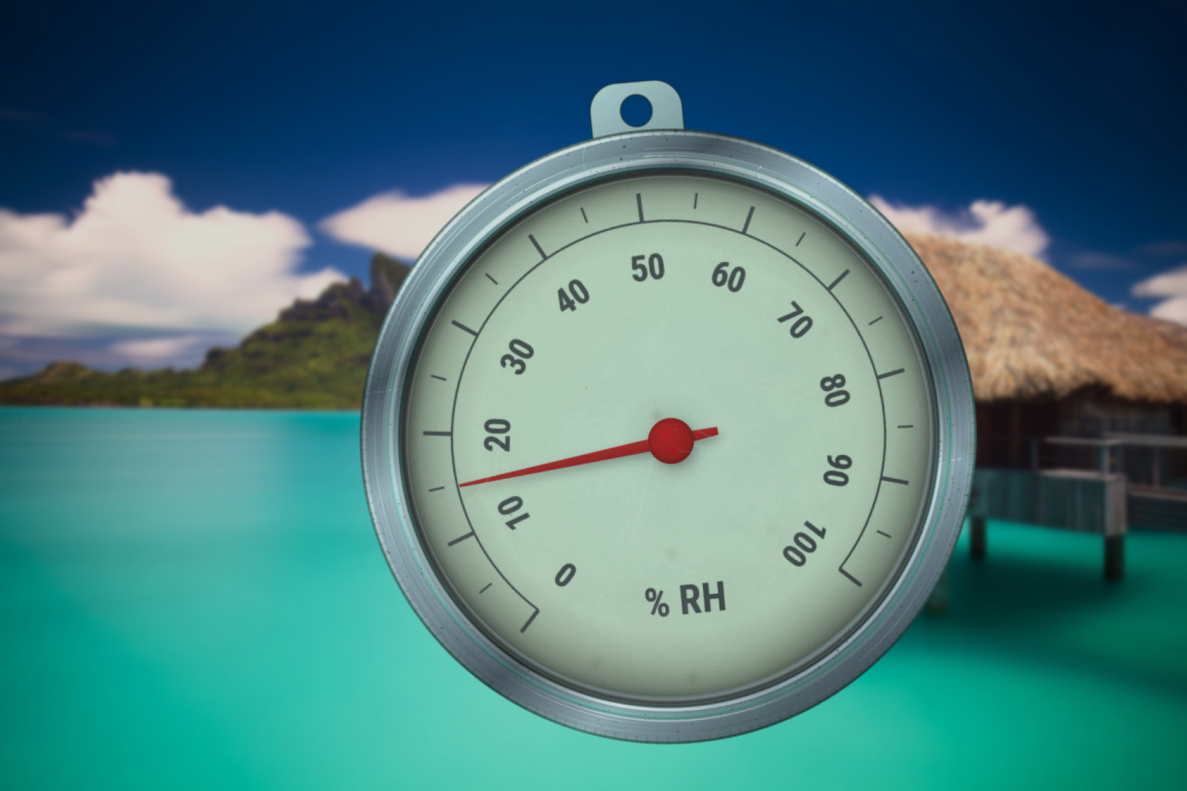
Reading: 15; %
